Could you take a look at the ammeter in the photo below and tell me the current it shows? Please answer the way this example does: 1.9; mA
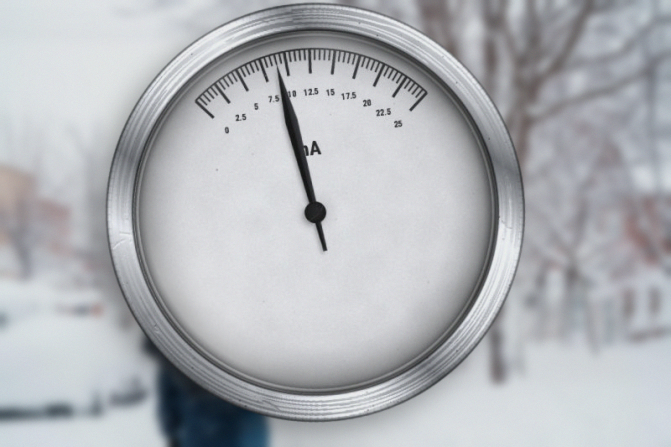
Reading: 9; mA
